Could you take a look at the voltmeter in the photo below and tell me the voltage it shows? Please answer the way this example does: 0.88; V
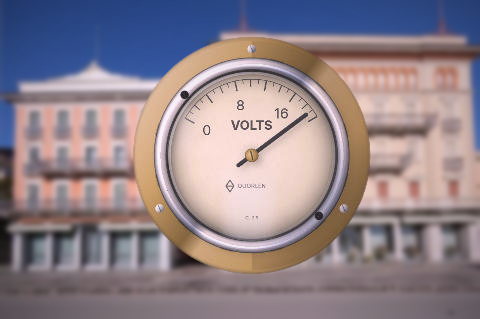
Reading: 19; V
